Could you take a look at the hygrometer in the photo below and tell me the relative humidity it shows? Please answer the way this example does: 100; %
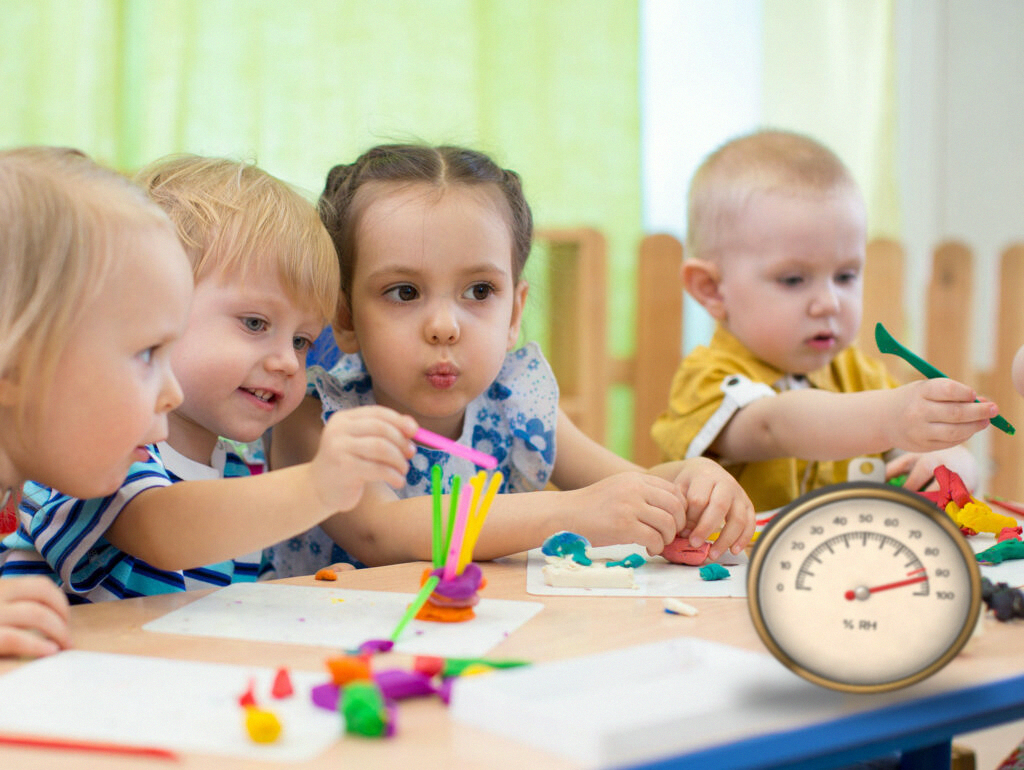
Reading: 90; %
